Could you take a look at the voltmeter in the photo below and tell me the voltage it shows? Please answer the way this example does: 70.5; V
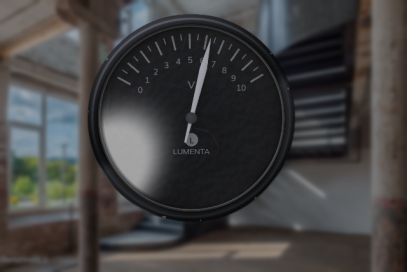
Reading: 6.25; V
